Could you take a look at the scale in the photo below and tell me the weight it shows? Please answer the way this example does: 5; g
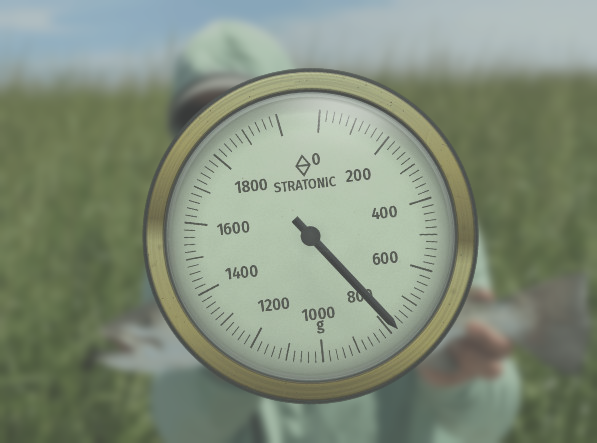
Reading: 780; g
